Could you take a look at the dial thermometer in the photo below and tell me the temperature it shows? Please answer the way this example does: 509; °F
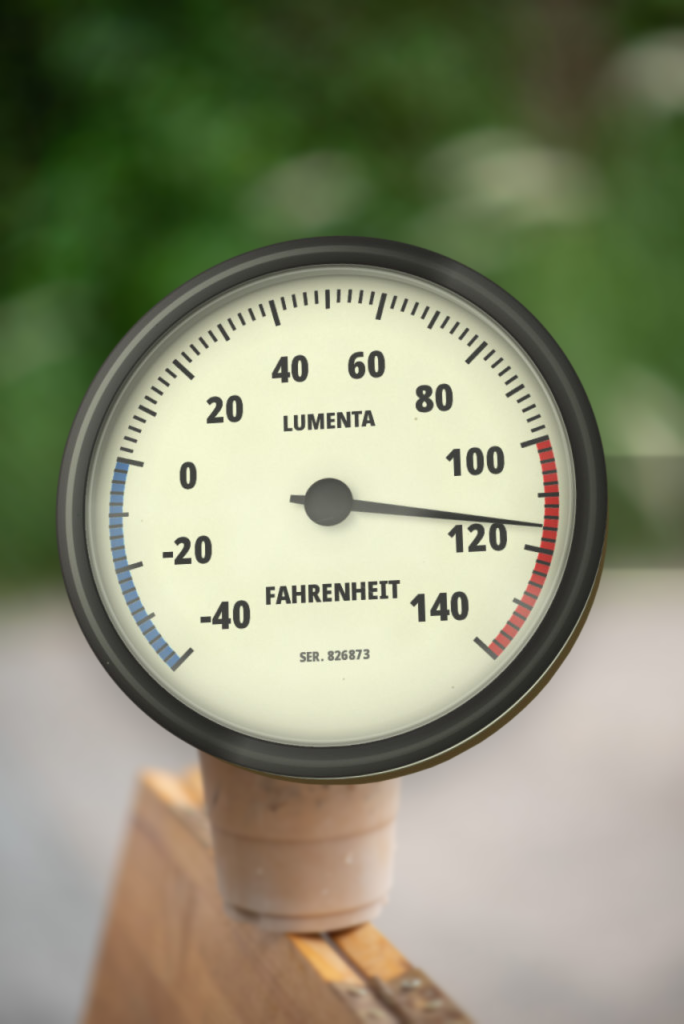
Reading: 116; °F
